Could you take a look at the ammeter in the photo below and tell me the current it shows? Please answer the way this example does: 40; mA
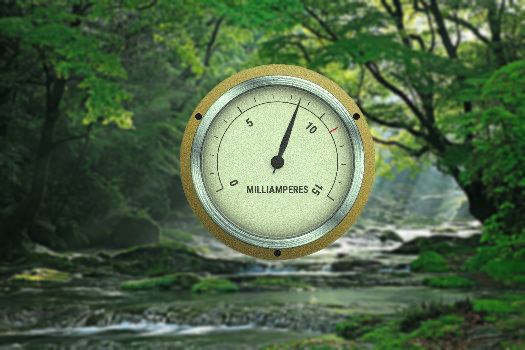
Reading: 8.5; mA
